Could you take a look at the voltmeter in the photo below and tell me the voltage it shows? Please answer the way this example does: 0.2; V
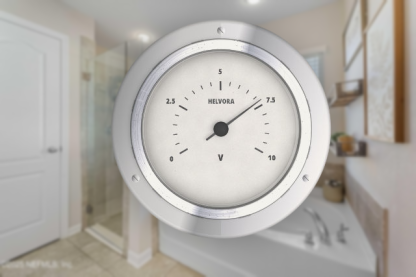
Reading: 7.25; V
